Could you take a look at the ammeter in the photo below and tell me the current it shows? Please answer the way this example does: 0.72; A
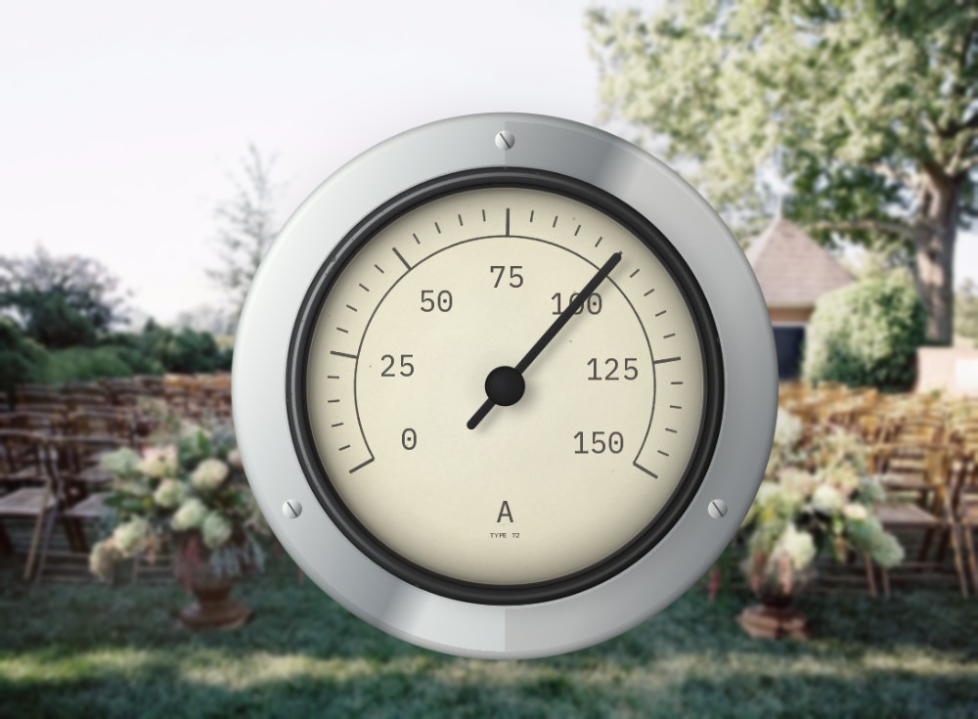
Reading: 100; A
